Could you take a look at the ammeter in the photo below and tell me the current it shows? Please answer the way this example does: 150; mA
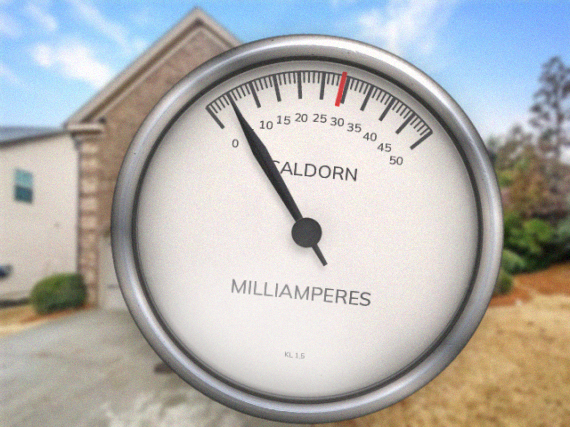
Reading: 5; mA
